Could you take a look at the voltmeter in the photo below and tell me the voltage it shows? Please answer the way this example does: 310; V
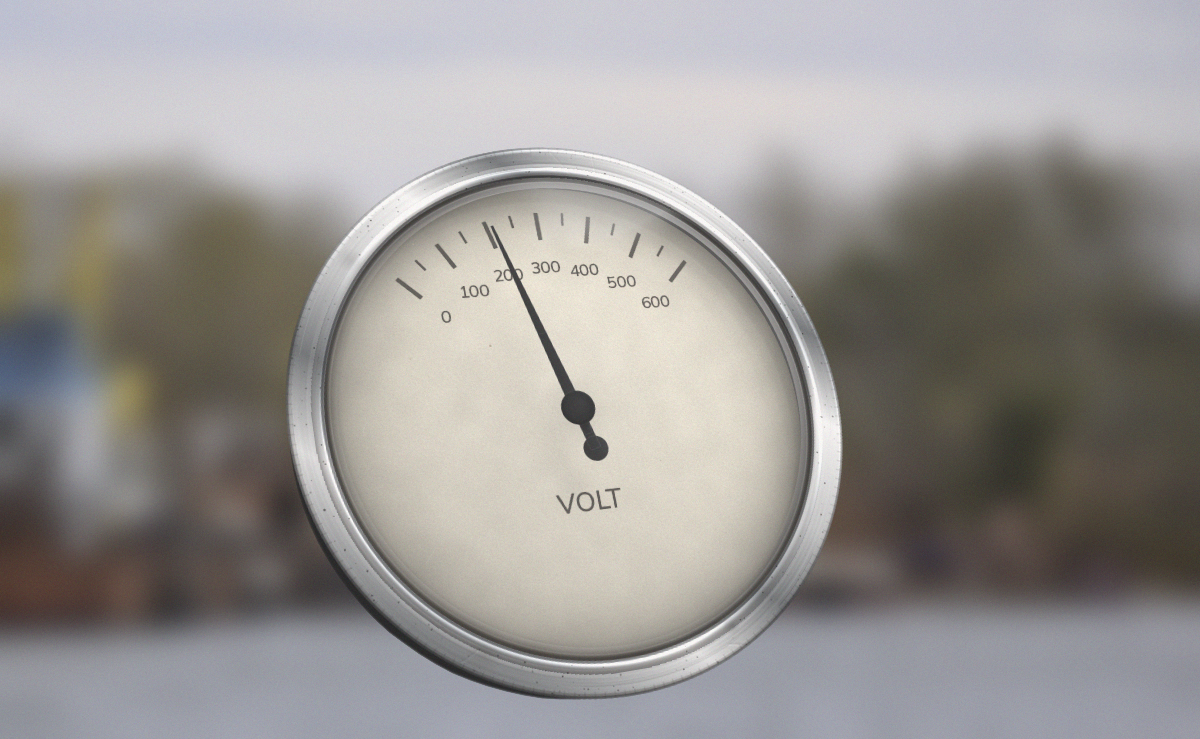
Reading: 200; V
